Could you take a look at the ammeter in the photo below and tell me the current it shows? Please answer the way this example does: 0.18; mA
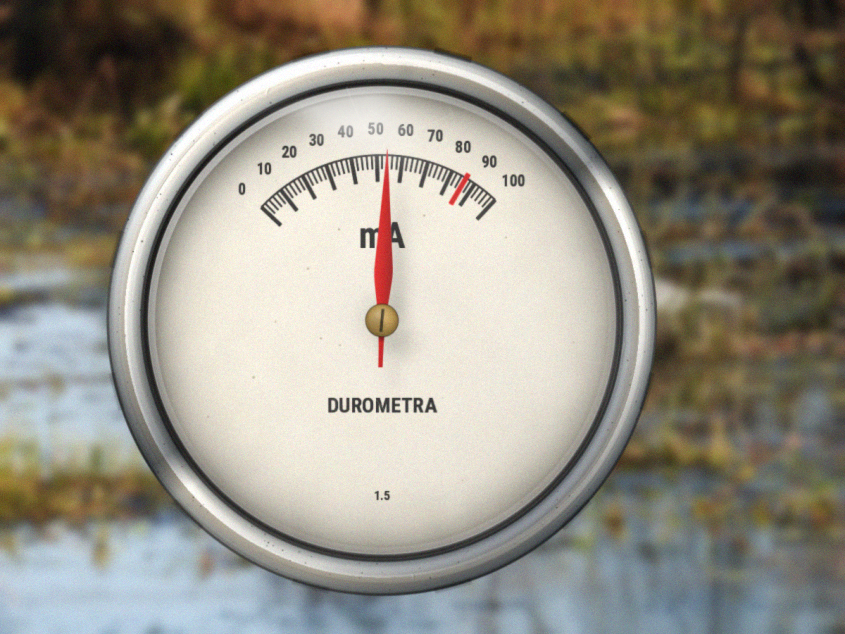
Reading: 54; mA
